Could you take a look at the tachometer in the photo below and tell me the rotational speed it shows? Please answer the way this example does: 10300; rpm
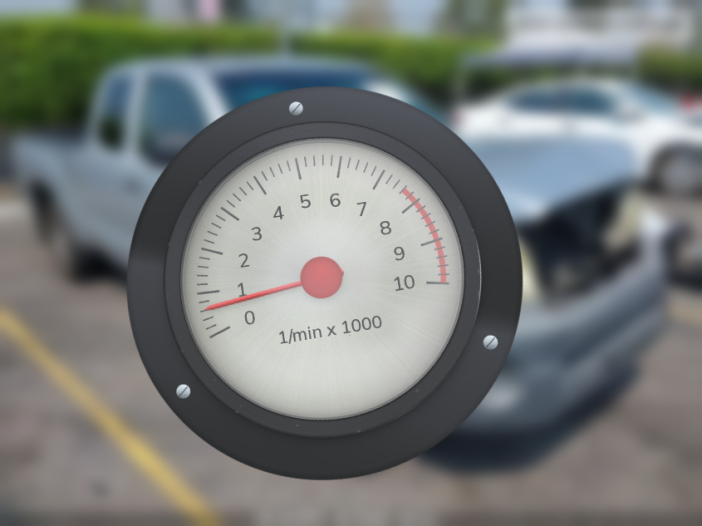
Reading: 600; rpm
